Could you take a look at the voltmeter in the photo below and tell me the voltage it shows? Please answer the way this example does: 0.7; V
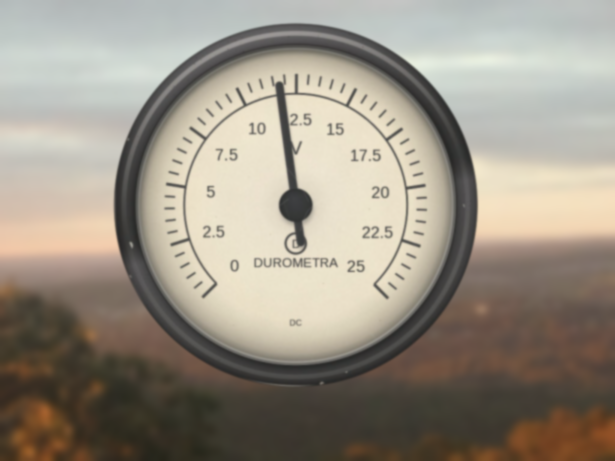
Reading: 11.75; V
